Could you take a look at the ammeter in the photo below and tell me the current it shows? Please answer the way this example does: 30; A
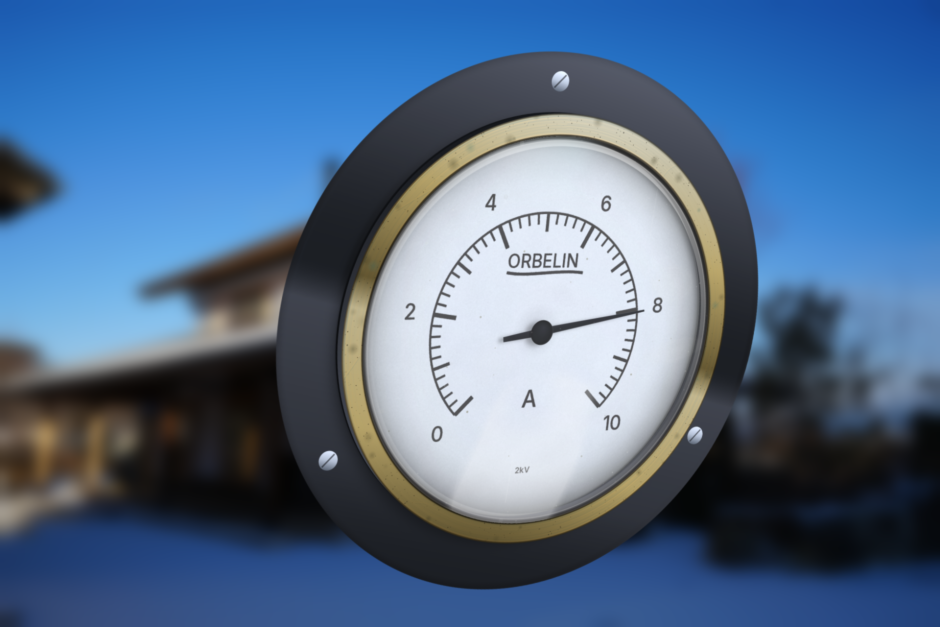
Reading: 8; A
